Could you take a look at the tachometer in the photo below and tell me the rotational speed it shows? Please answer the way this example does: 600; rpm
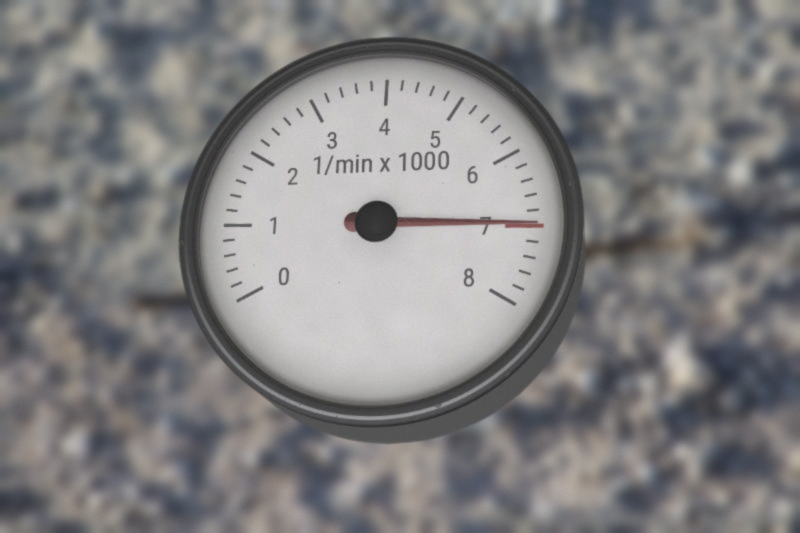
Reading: 7000; rpm
